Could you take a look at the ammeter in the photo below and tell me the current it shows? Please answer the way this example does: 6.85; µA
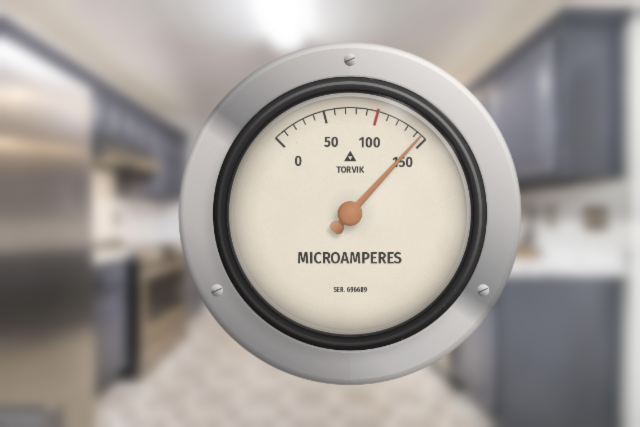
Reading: 145; µA
